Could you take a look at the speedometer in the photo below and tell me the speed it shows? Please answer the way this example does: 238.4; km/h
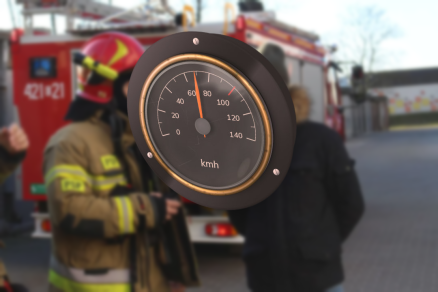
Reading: 70; km/h
